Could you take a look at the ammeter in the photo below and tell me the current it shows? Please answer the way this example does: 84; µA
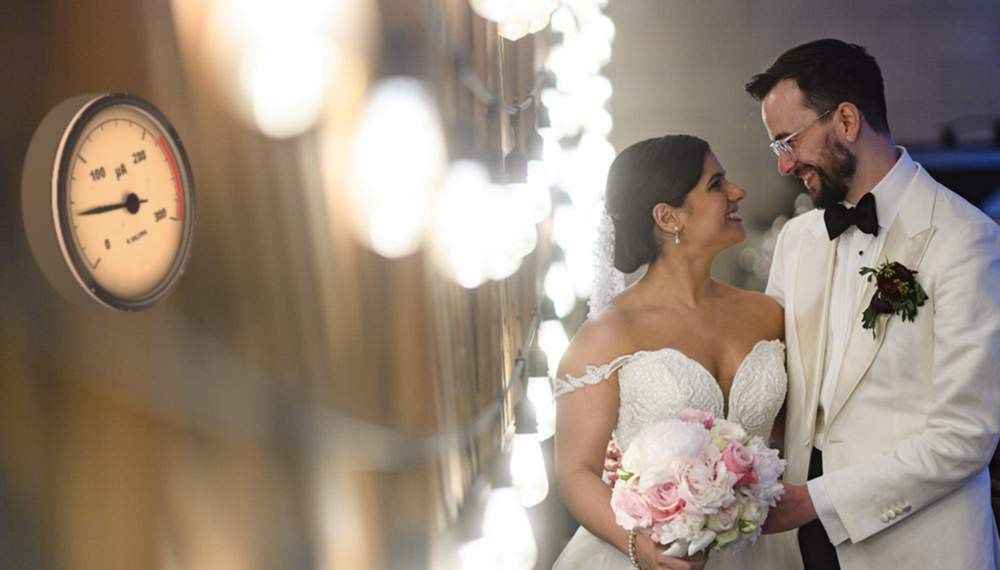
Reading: 50; µA
